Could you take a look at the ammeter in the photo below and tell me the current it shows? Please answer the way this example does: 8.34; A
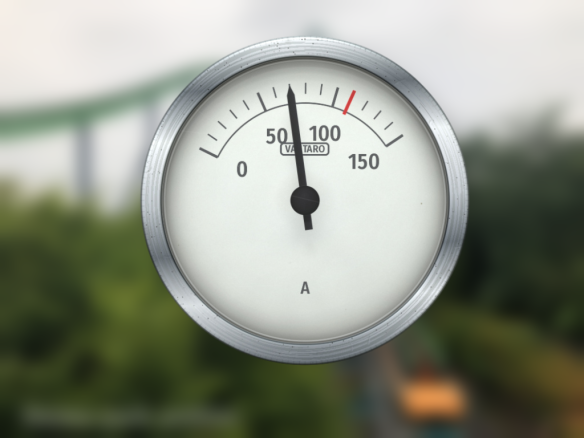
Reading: 70; A
